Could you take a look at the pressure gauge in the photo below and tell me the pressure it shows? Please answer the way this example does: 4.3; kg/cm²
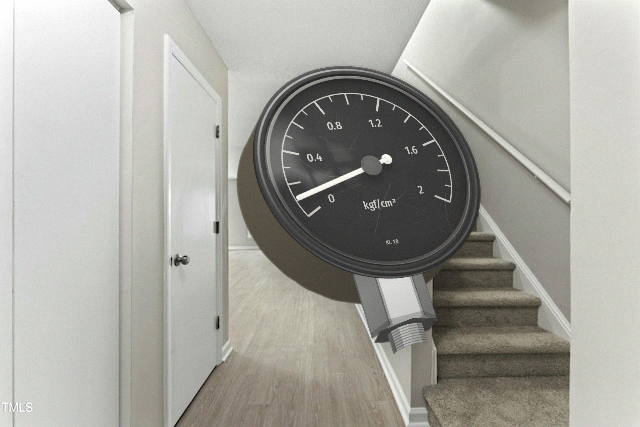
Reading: 0.1; kg/cm²
